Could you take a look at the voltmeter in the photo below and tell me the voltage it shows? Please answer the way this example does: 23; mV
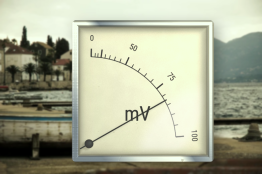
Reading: 82.5; mV
